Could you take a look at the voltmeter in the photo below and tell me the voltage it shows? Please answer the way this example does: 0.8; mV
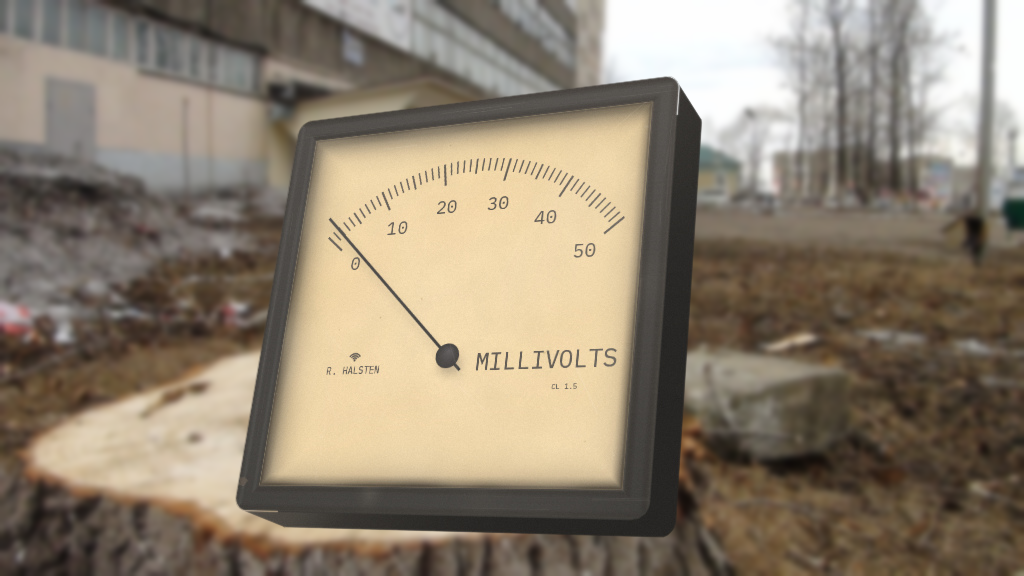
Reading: 2; mV
